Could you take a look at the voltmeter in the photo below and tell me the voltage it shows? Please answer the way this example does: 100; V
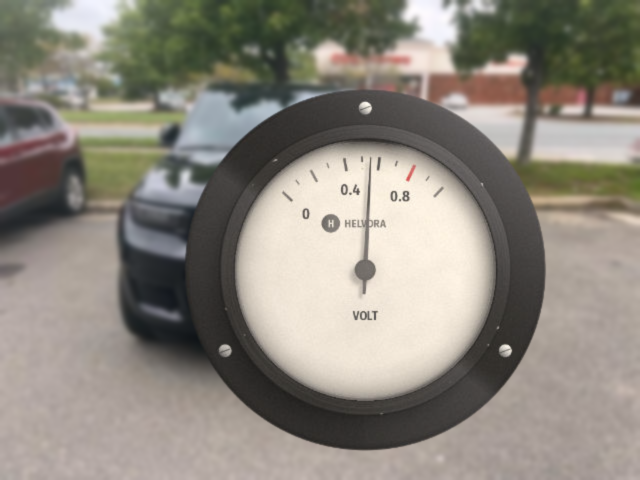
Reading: 0.55; V
